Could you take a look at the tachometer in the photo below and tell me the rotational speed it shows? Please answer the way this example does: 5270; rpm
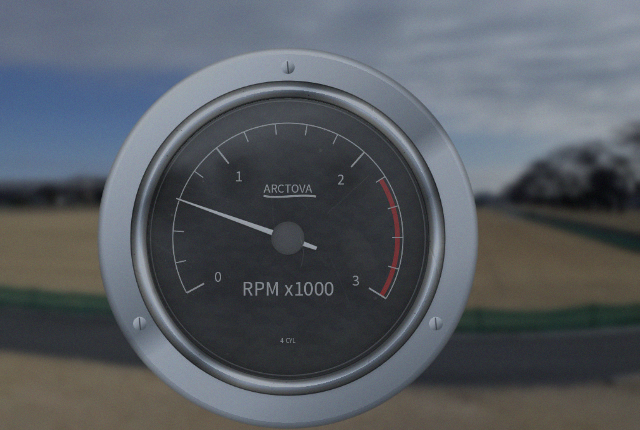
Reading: 600; rpm
